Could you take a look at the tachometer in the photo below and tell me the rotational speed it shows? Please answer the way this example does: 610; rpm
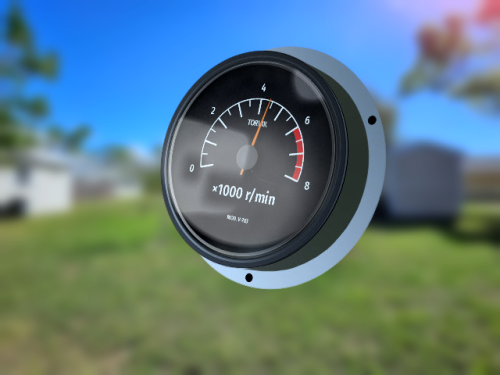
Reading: 4500; rpm
